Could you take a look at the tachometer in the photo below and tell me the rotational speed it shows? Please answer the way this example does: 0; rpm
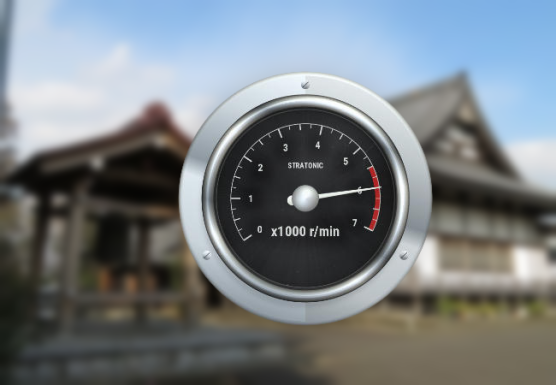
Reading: 6000; rpm
